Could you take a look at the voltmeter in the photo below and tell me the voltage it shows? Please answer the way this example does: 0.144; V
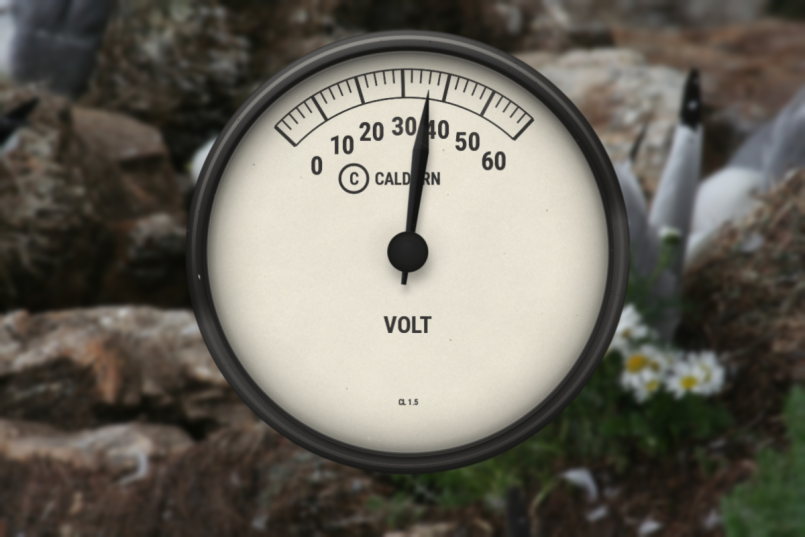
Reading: 36; V
